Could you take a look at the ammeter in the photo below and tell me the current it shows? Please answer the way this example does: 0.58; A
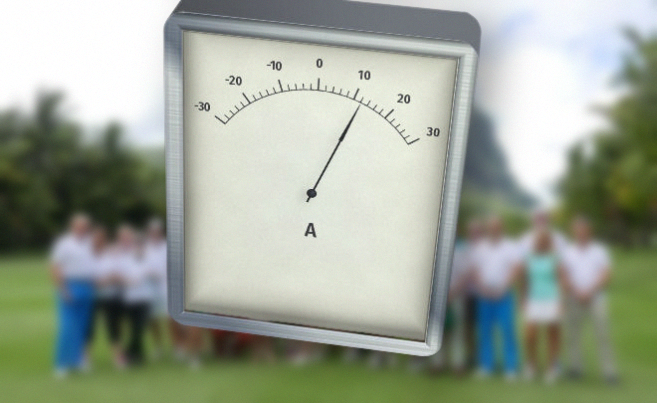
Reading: 12; A
